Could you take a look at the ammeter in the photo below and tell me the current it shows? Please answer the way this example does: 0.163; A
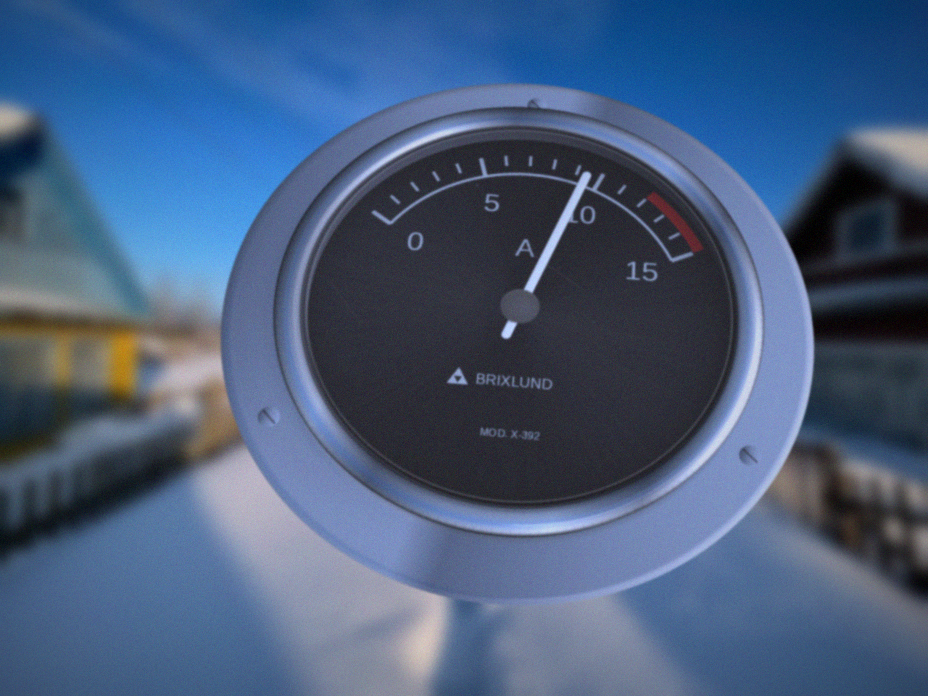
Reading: 9.5; A
